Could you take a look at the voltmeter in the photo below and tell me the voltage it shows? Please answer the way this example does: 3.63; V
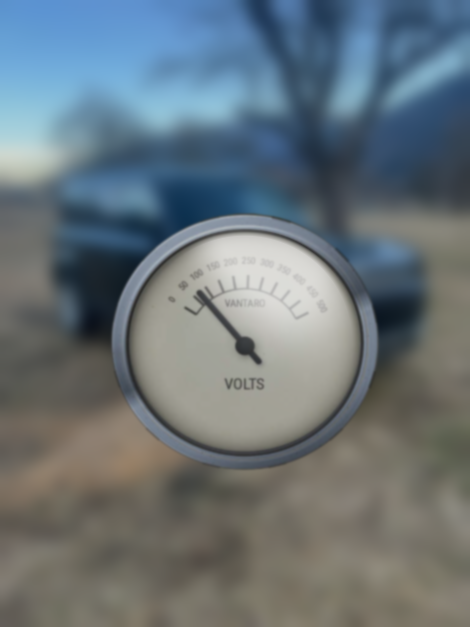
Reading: 75; V
